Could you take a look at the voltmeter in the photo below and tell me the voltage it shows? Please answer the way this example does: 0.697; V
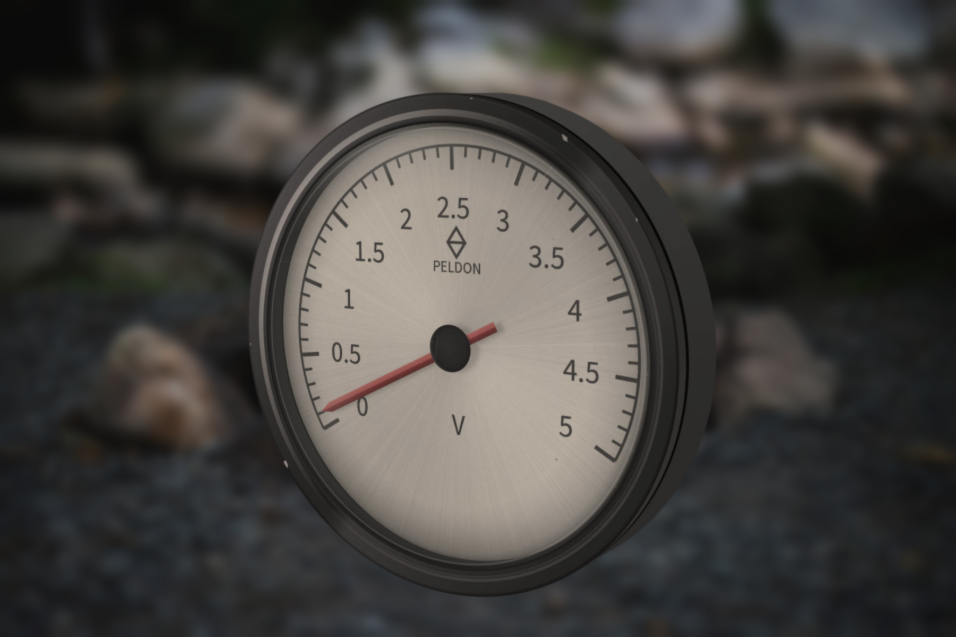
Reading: 0.1; V
